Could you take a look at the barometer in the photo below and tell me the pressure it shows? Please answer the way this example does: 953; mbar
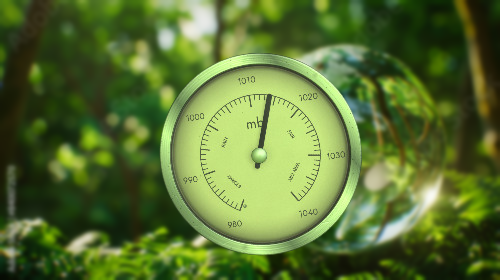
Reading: 1014; mbar
